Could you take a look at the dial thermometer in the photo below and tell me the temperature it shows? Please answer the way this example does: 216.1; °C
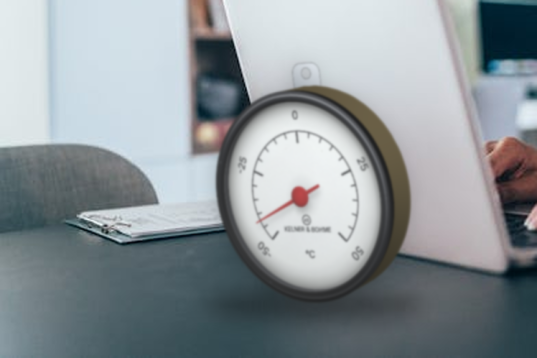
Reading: -42.5; °C
